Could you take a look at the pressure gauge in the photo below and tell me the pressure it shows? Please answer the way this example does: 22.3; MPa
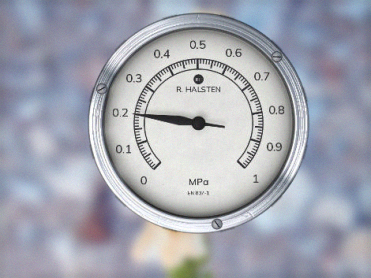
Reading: 0.2; MPa
